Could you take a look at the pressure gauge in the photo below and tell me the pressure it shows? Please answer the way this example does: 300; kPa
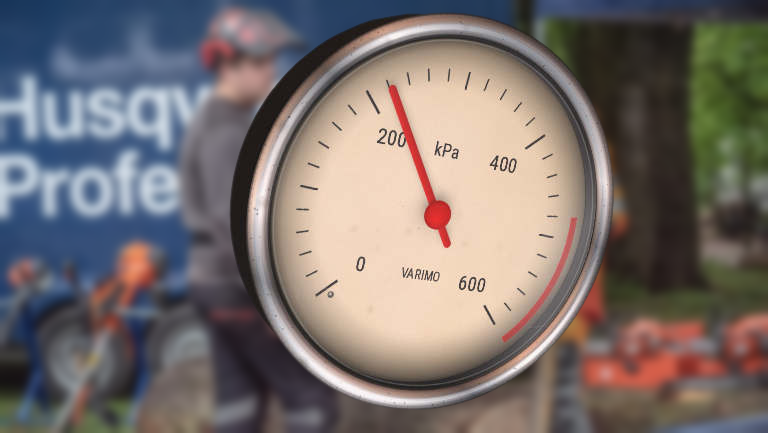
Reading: 220; kPa
